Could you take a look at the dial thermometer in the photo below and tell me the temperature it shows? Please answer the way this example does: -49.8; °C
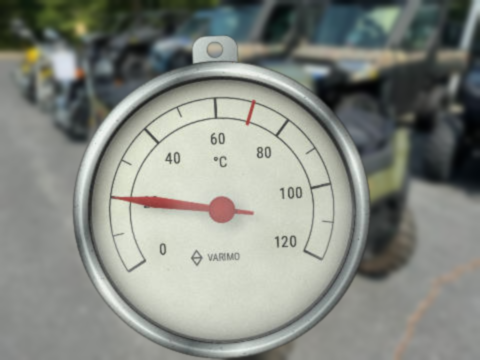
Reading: 20; °C
